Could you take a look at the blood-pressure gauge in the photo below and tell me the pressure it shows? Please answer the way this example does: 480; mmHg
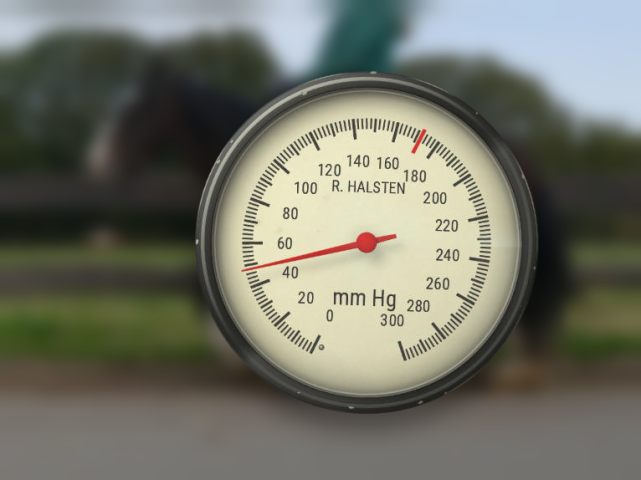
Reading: 48; mmHg
